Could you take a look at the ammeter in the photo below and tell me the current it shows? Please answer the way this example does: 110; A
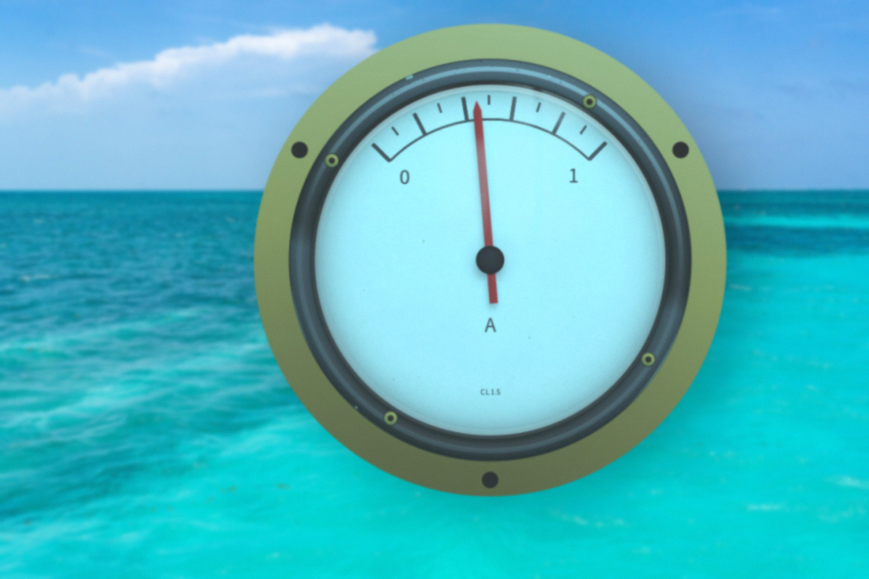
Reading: 0.45; A
